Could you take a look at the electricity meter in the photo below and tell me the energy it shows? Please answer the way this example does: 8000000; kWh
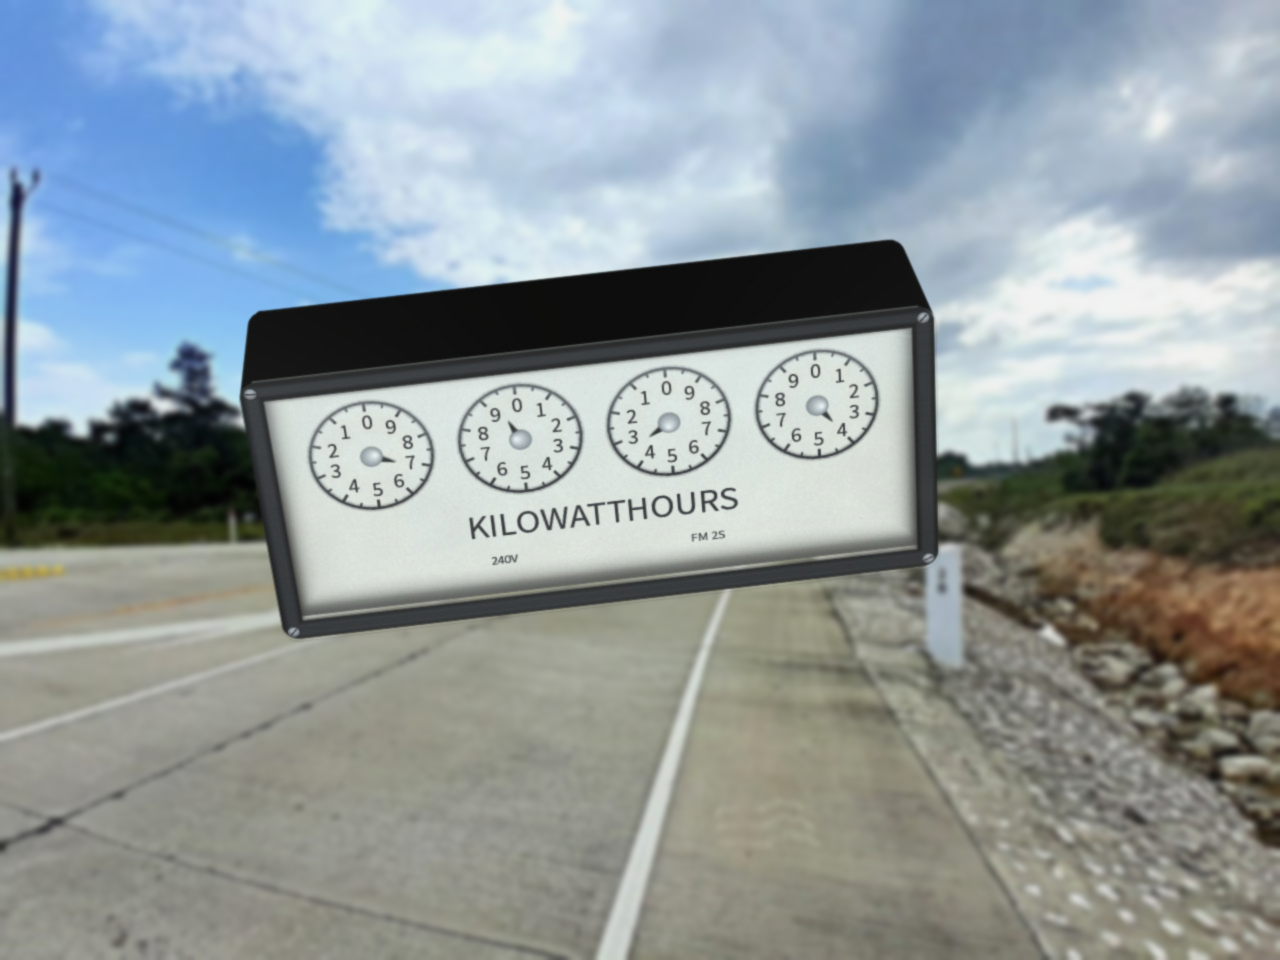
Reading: 6934; kWh
